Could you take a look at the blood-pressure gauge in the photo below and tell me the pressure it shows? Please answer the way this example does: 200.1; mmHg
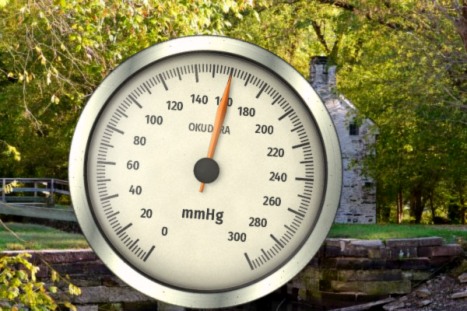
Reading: 160; mmHg
